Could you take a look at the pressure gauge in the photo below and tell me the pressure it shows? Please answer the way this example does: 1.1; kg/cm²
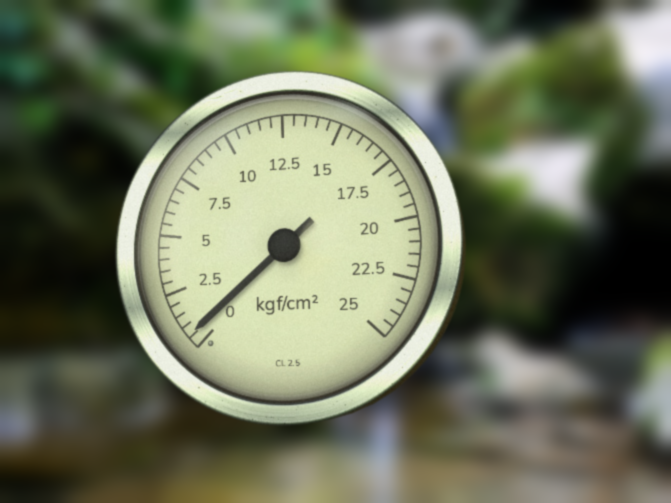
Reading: 0.5; kg/cm²
